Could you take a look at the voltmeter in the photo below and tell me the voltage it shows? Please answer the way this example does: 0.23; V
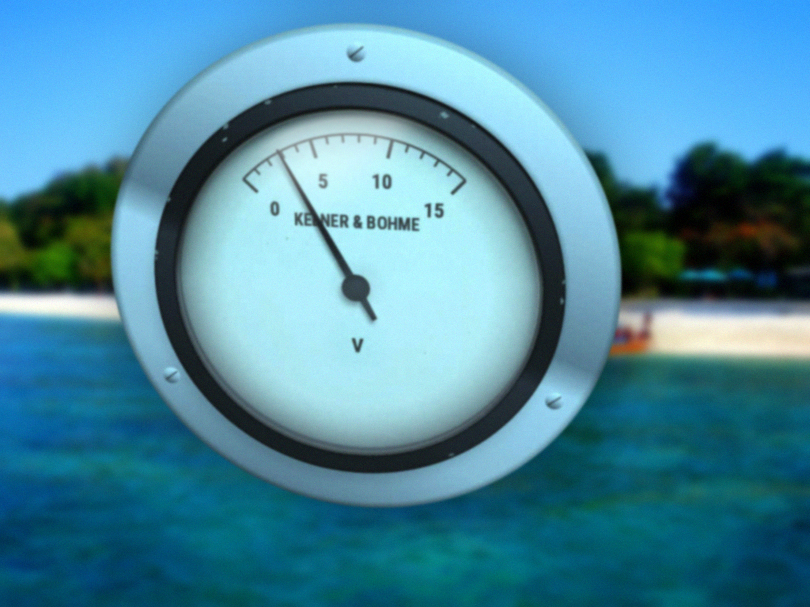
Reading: 3; V
